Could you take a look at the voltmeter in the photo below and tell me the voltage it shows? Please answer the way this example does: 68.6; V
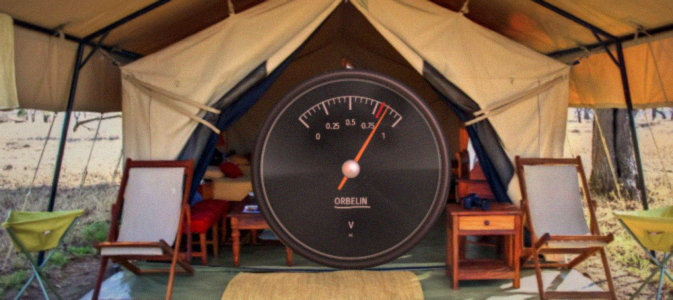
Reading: 0.85; V
